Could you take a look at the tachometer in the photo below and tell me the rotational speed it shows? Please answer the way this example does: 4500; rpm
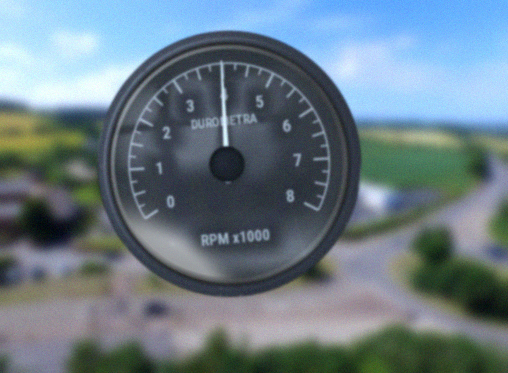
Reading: 4000; rpm
